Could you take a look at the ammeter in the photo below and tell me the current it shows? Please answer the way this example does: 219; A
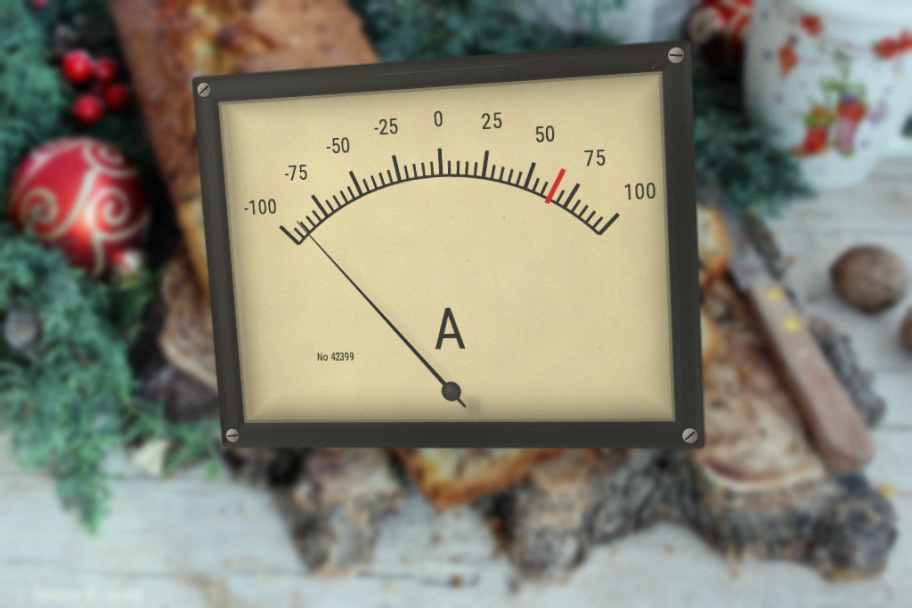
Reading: -90; A
